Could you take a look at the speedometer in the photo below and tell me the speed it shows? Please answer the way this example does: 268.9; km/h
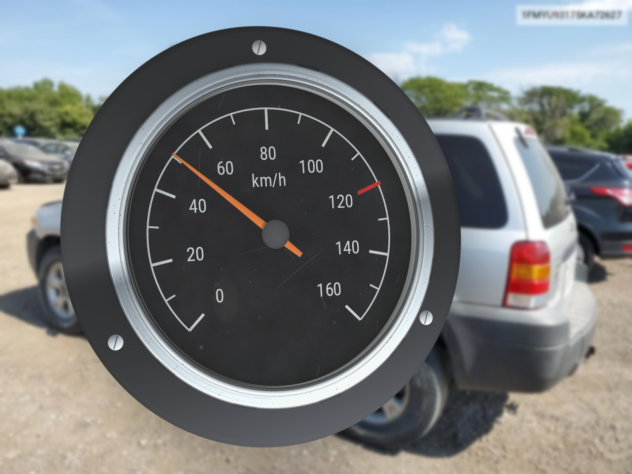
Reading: 50; km/h
